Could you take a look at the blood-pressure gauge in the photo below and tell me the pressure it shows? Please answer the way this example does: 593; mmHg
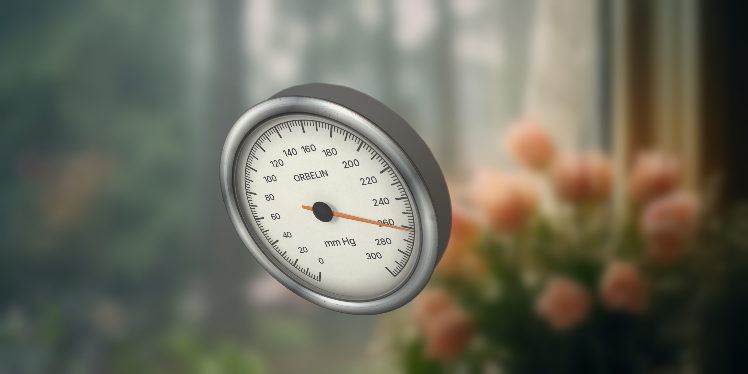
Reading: 260; mmHg
